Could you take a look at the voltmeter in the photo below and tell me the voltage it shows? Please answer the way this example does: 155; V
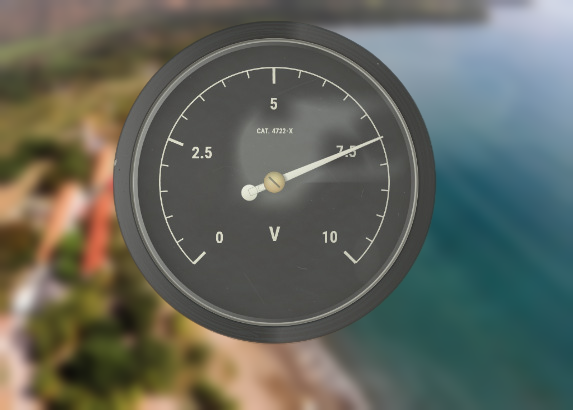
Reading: 7.5; V
